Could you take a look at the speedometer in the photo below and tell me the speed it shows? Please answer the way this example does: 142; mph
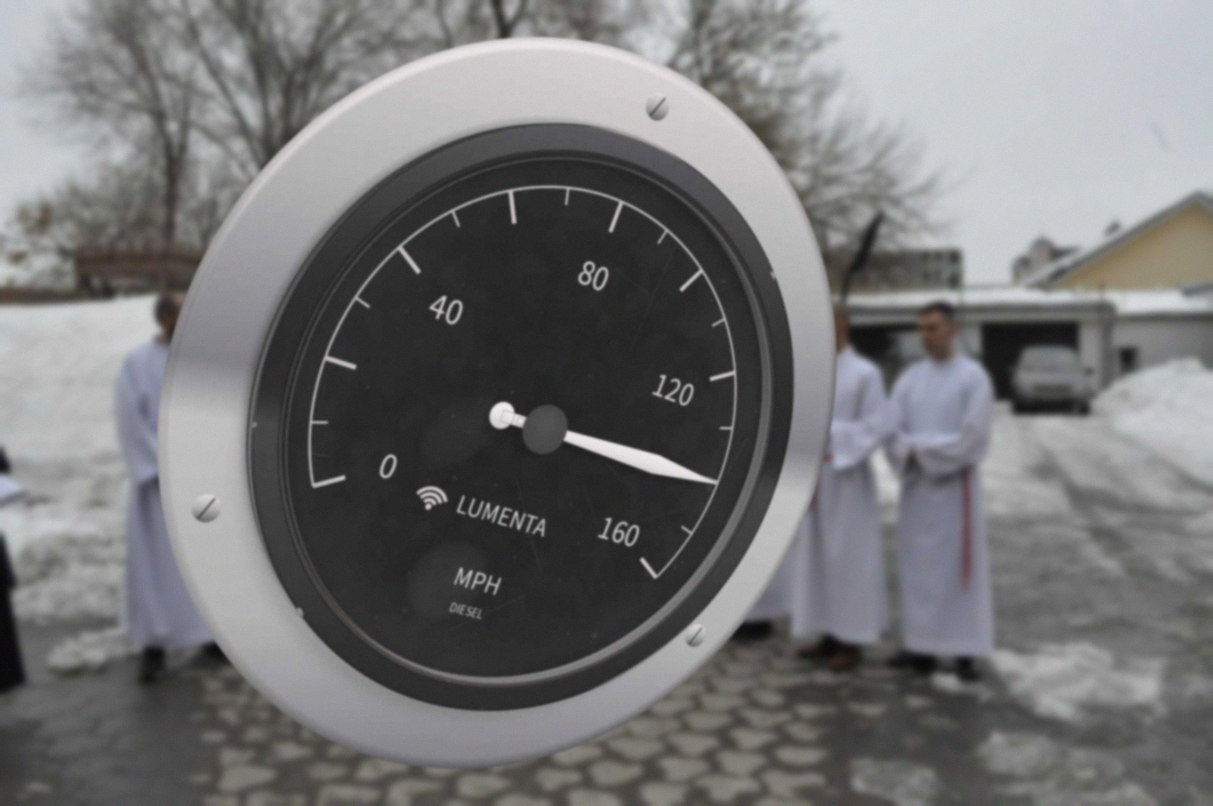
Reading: 140; mph
